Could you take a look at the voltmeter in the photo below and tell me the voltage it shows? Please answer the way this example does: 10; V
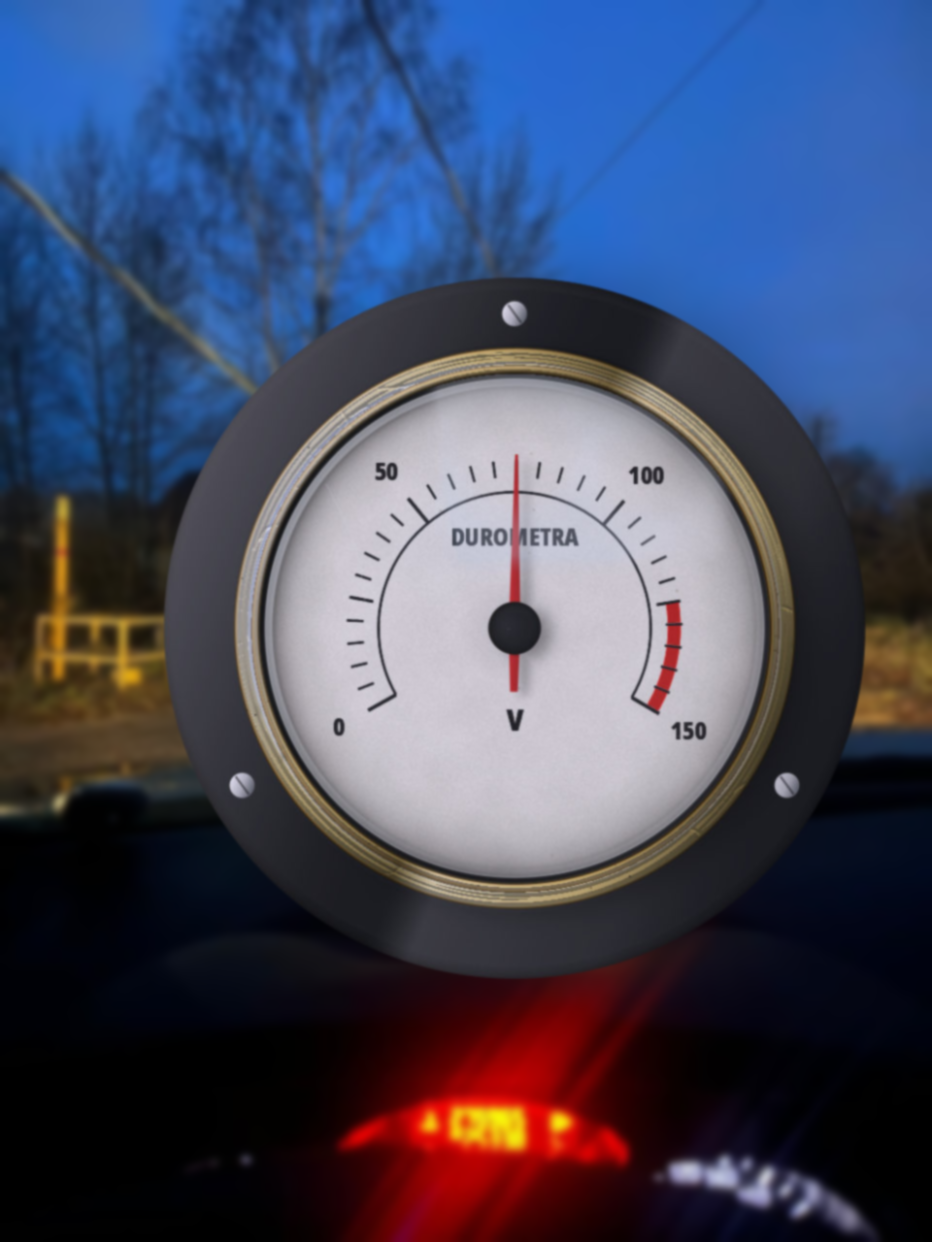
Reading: 75; V
